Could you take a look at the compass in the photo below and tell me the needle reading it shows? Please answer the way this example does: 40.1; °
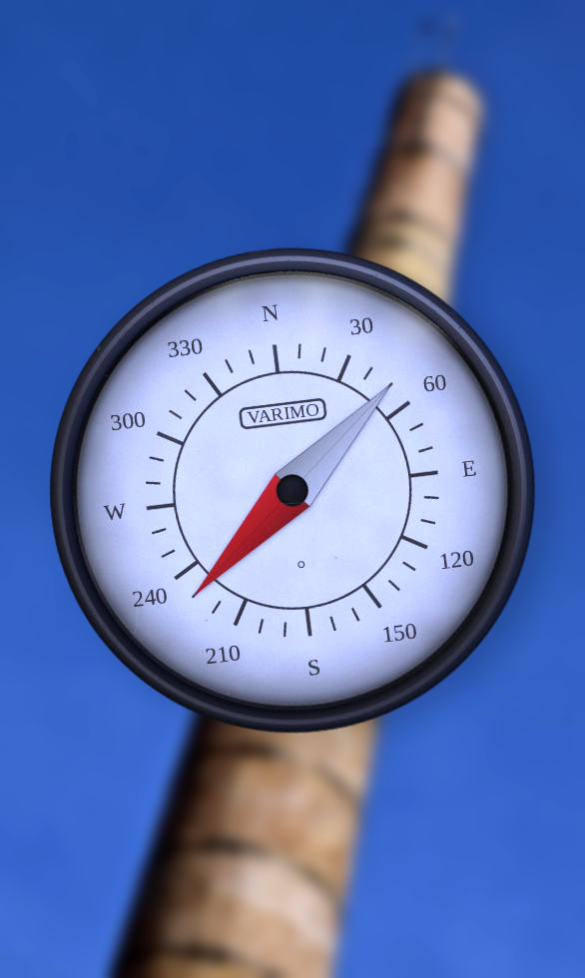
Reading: 230; °
